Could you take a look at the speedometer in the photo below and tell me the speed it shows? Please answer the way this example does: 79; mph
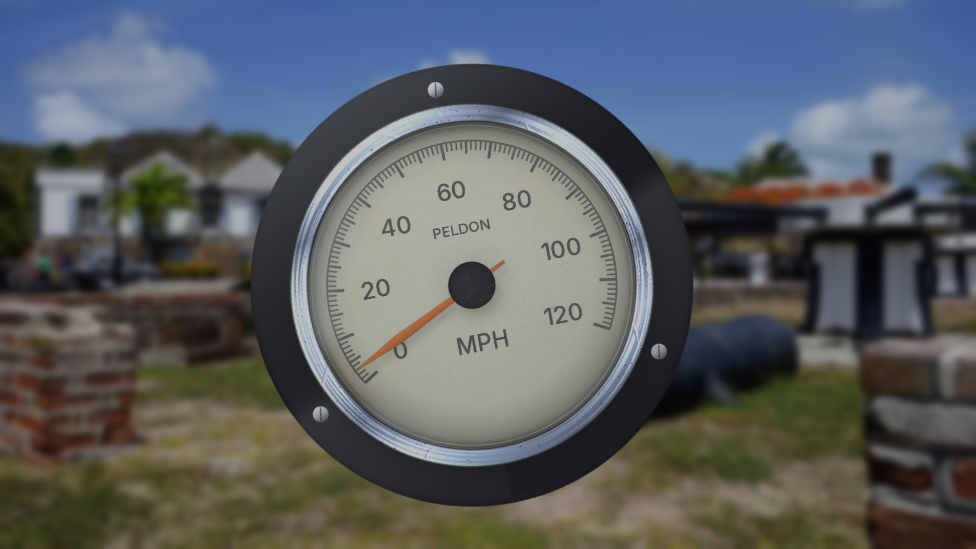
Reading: 3; mph
